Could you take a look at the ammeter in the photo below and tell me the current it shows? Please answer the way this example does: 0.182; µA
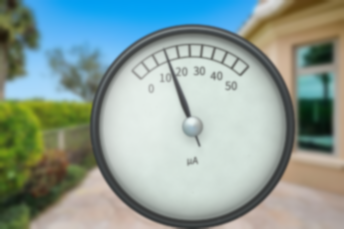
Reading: 15; µA
